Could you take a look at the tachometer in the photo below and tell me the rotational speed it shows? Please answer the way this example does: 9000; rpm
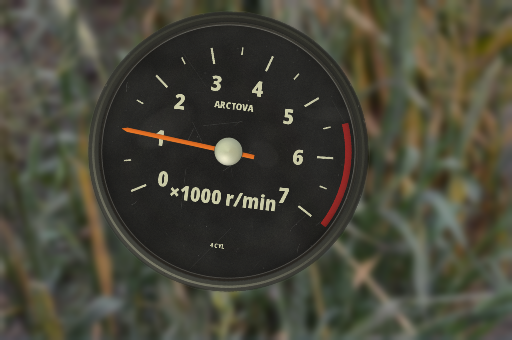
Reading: 1000; rpm
